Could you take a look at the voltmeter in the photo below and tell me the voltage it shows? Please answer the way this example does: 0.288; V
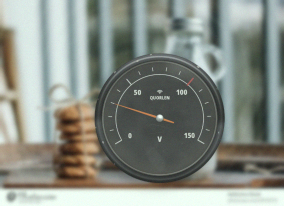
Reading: 30; V
